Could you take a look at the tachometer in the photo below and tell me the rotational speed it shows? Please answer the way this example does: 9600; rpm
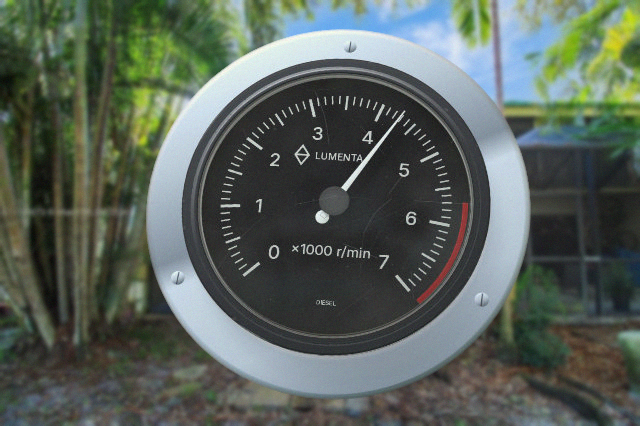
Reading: 4300; rpm
